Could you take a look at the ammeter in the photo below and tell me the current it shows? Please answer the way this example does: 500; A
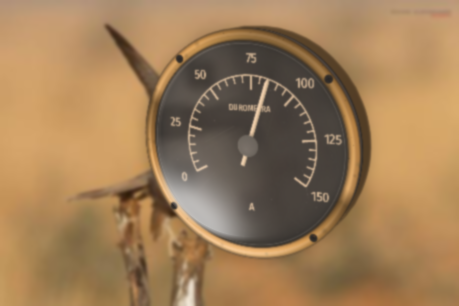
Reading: 85; A
